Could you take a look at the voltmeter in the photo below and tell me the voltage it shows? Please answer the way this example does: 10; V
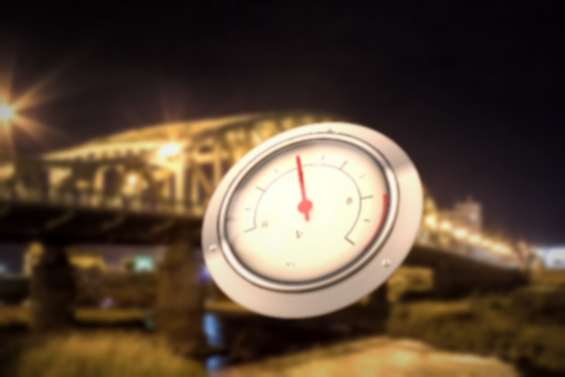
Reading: 4; V
